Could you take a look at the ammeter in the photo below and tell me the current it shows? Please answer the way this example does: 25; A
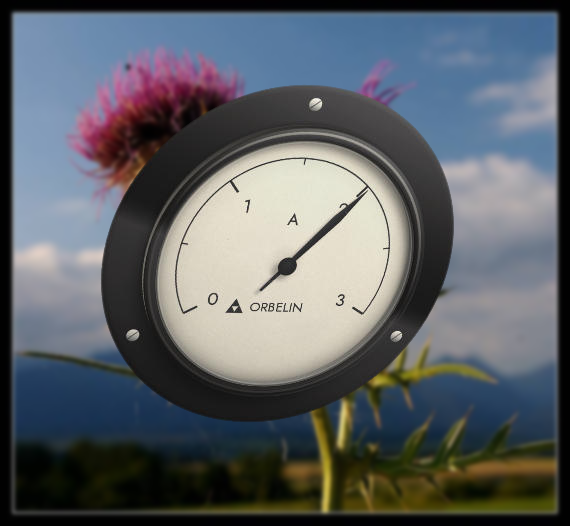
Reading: 2; A
